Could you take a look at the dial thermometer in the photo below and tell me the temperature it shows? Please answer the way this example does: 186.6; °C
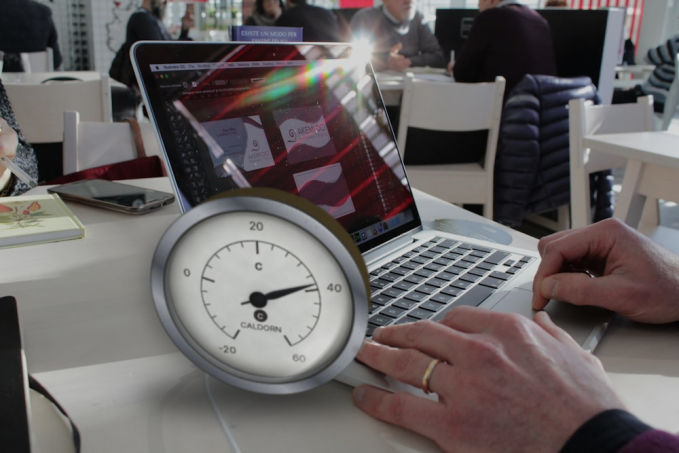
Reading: 38; °C
